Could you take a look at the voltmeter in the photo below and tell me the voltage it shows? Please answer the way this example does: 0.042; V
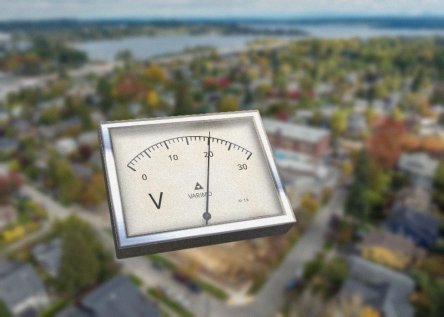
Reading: 20; V
